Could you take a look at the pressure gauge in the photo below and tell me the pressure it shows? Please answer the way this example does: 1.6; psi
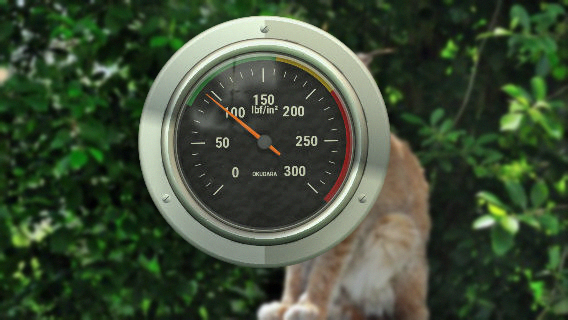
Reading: 95; psi
